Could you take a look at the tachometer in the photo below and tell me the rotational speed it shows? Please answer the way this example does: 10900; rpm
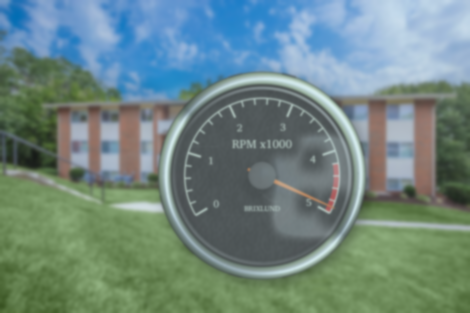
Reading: 4900; rpm
